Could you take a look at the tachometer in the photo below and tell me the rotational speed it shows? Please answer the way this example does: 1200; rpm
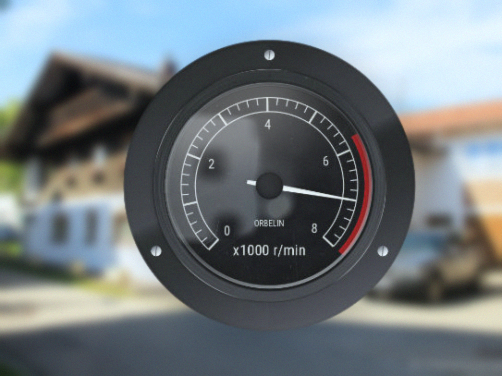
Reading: 7000; rpm
